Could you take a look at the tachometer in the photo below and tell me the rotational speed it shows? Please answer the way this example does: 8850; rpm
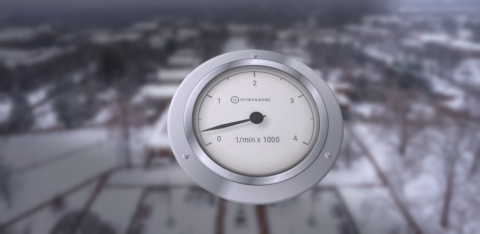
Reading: 250; rpm
